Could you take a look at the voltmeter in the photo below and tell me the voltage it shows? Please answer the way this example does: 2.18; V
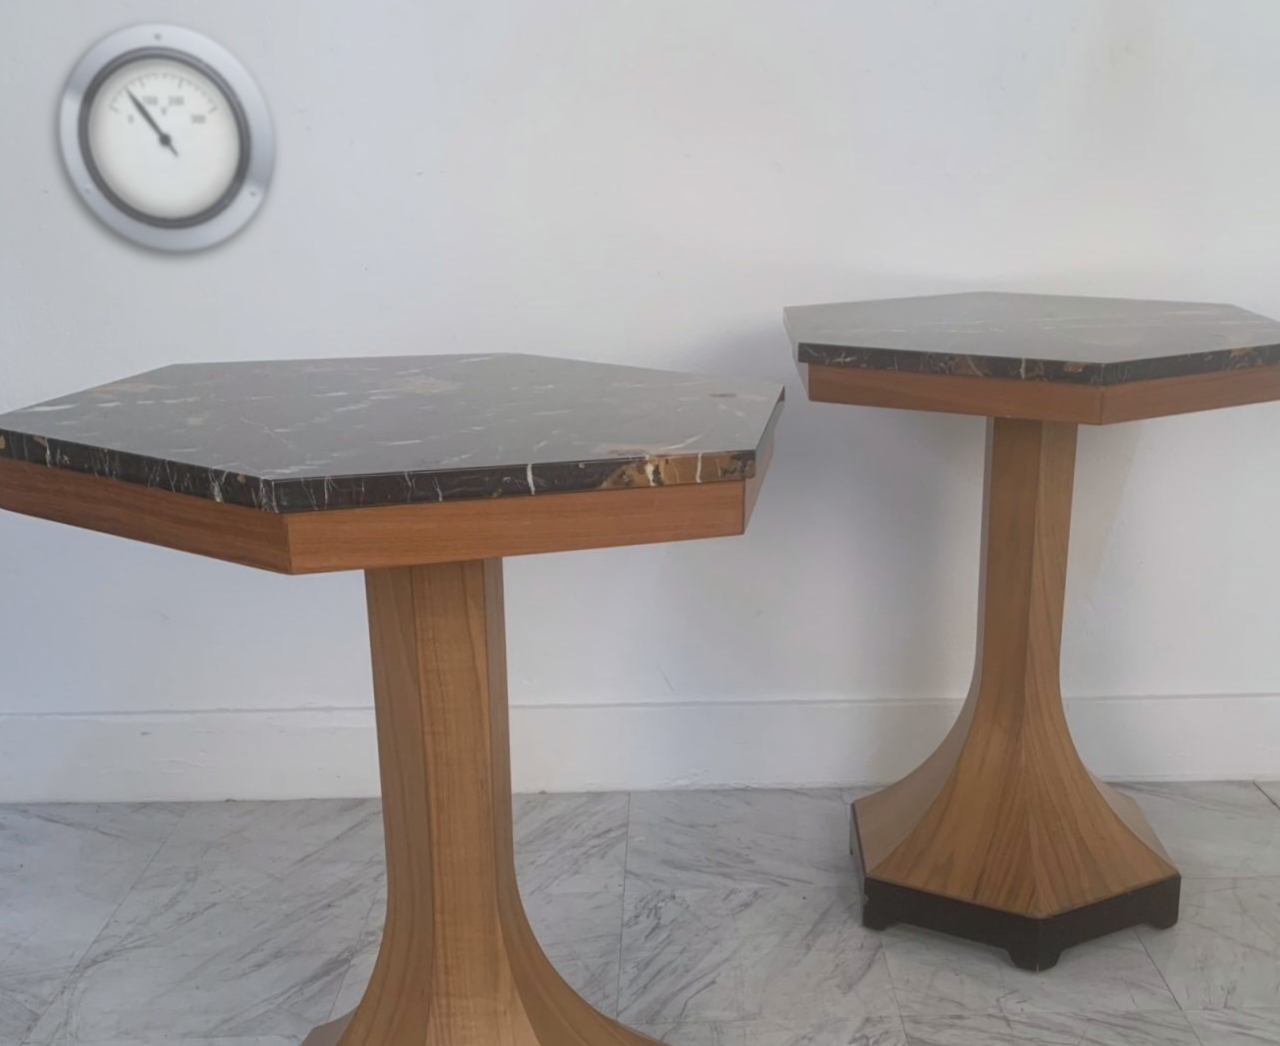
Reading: 60; V
